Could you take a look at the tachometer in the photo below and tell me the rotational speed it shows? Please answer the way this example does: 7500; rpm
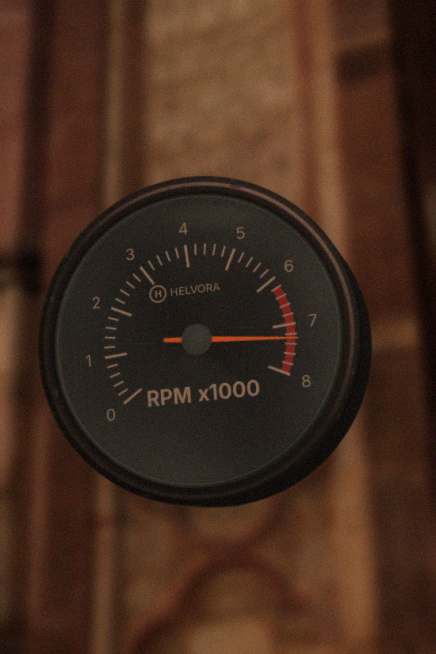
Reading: 7300; rpm
